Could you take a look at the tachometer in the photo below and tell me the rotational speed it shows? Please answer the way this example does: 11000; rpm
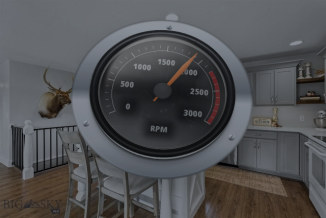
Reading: 1900; rpm
